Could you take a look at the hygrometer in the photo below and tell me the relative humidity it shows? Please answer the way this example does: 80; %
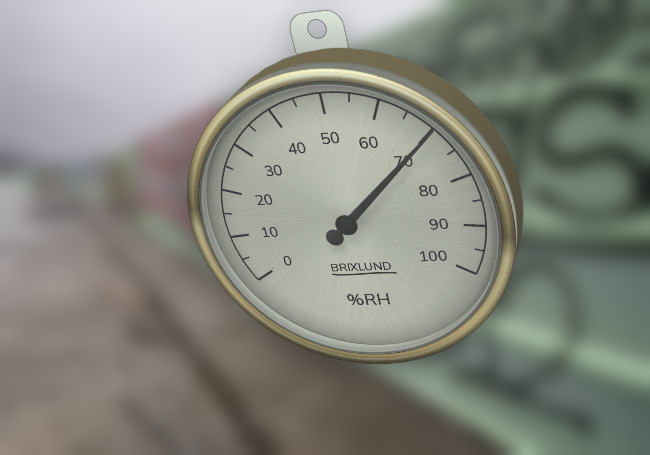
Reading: 70; %
